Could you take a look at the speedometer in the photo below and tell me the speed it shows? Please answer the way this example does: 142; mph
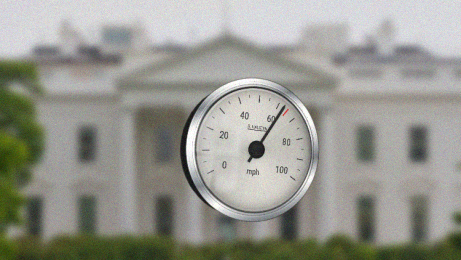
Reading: 62.5; mph
